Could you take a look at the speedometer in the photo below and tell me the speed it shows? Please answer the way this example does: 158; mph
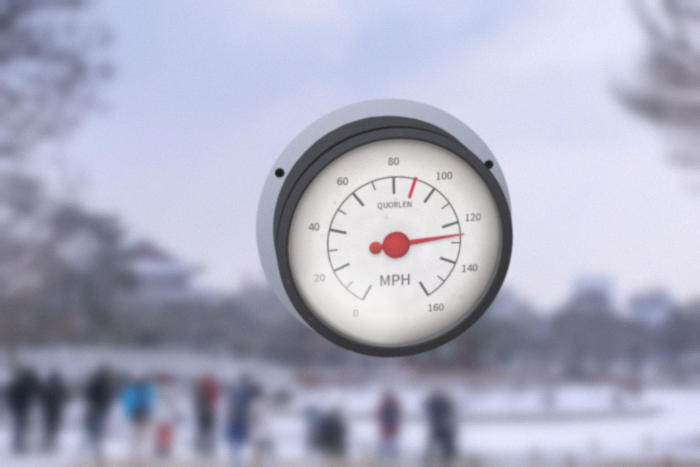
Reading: 125; mph
